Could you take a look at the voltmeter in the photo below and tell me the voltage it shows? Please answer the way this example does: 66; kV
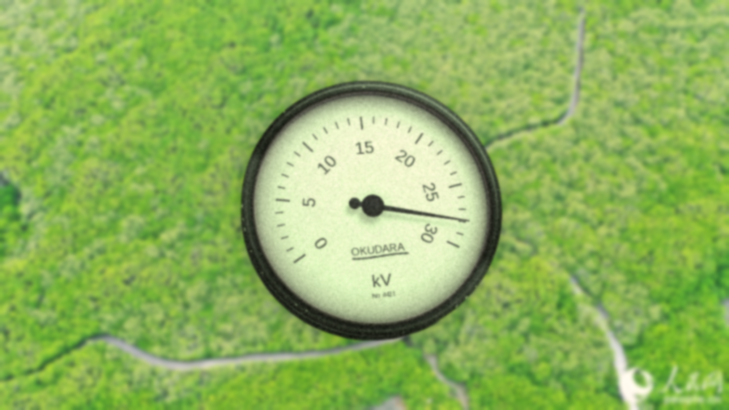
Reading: 28; kV
